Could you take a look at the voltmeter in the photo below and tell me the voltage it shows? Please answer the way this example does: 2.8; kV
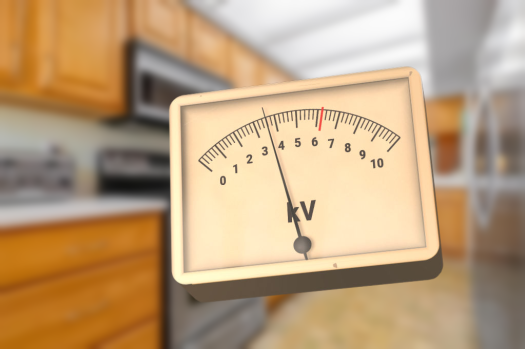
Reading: 3.6; kV
